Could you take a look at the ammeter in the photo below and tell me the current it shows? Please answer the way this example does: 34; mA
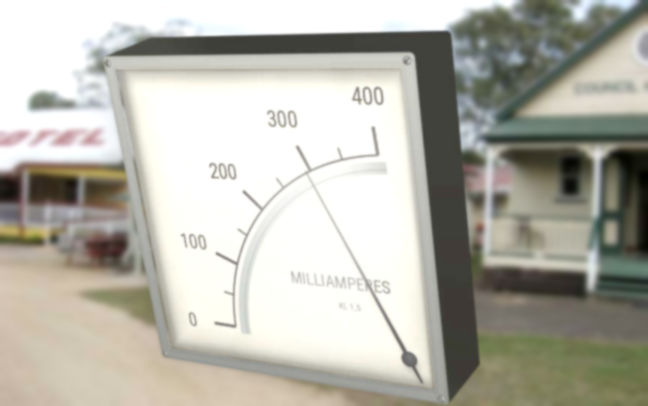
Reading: 300; mA
